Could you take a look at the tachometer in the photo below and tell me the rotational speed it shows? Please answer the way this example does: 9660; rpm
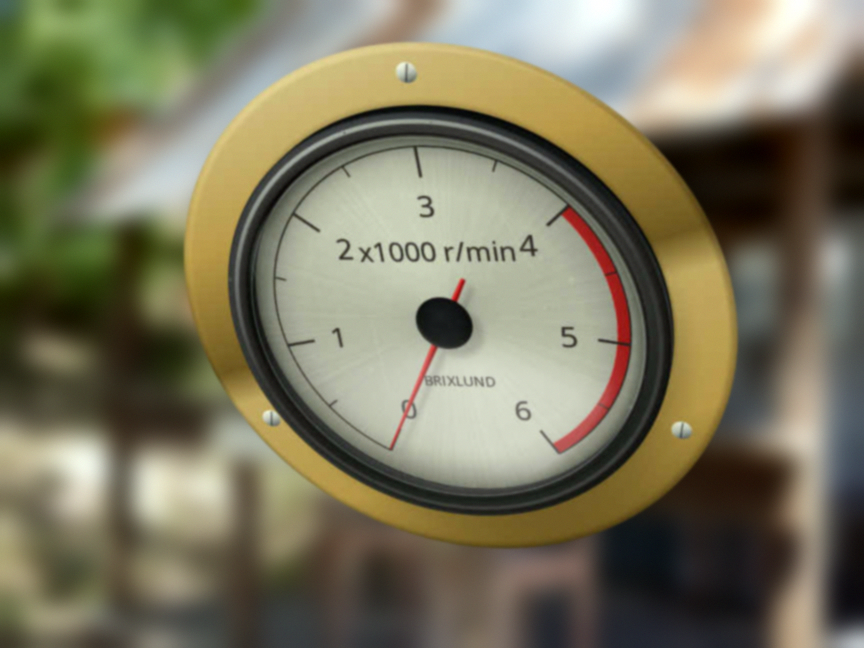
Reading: 0; rpm
